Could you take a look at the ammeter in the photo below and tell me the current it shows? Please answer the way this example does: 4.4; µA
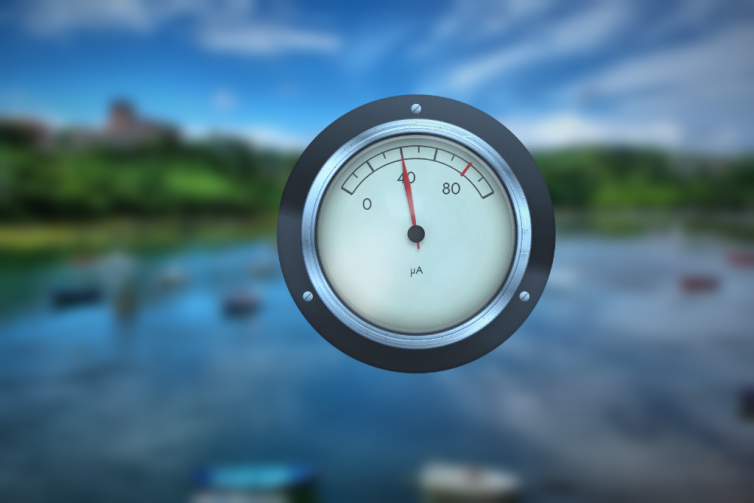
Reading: 40; µA
